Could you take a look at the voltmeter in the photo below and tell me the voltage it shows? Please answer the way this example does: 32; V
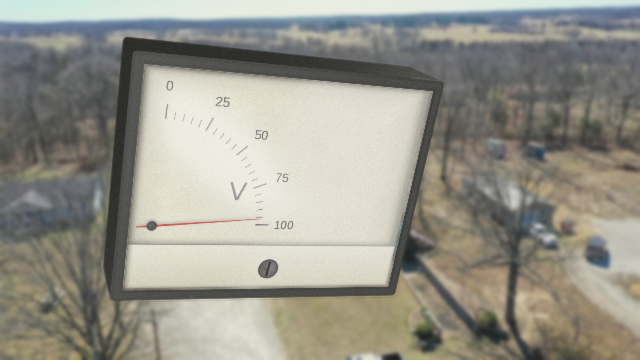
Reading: 95; V
